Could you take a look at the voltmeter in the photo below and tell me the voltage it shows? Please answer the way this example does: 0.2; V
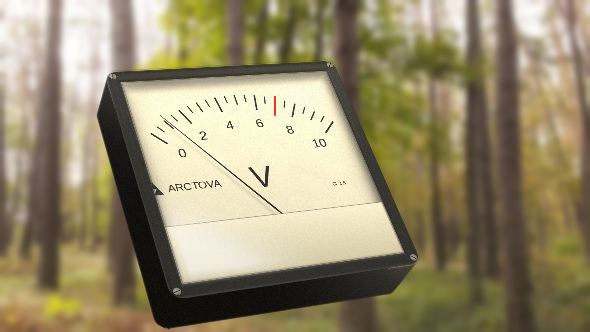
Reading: 1; V
